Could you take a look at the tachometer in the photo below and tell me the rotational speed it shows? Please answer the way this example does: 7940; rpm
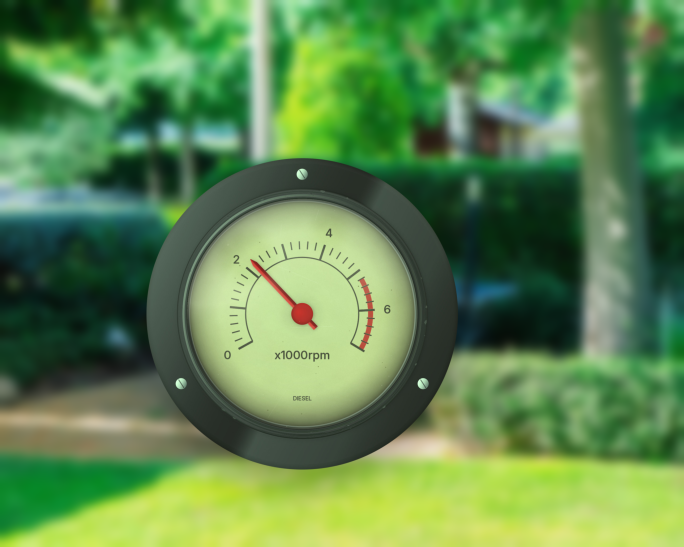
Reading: 2200; rpm
